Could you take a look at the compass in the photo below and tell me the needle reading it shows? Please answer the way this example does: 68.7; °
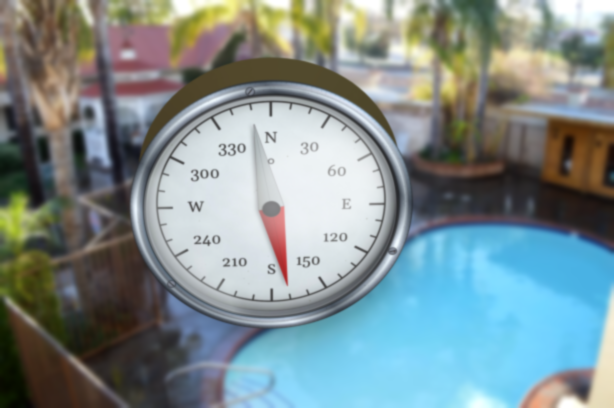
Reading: 170; °
